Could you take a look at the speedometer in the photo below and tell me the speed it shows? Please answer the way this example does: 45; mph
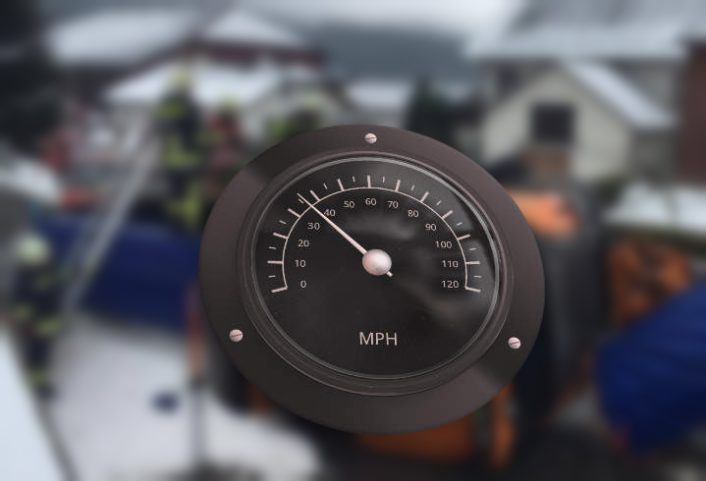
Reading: 35; mph
